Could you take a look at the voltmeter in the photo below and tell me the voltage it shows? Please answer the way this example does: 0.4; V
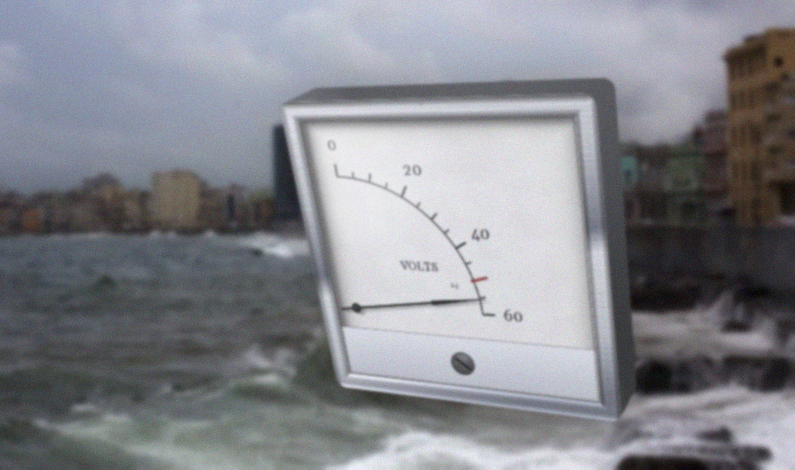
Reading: 55; V
